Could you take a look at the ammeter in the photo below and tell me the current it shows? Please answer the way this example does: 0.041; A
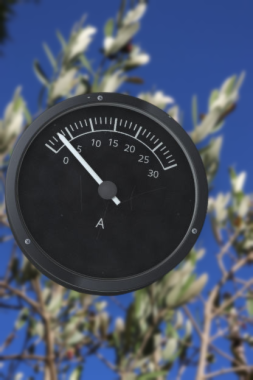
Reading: 3; A
